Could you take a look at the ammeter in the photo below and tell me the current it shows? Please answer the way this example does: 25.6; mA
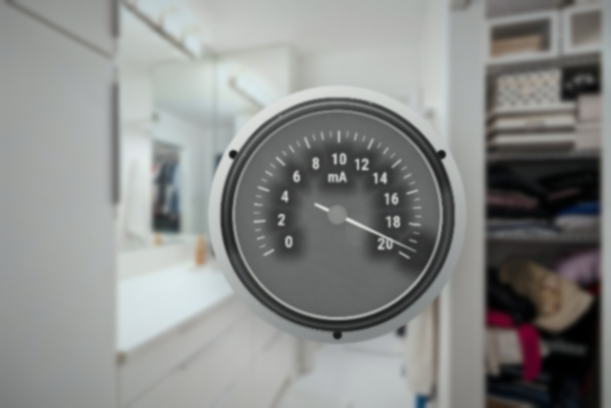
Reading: 19.5; mA
